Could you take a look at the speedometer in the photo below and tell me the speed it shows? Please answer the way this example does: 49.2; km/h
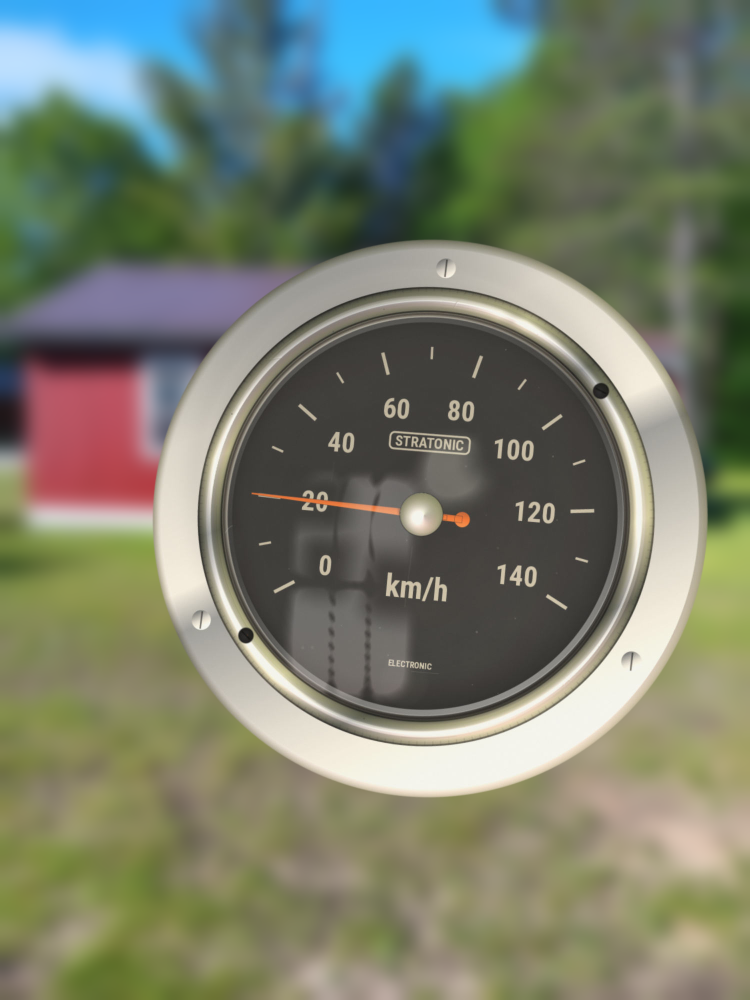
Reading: 20; km/h
